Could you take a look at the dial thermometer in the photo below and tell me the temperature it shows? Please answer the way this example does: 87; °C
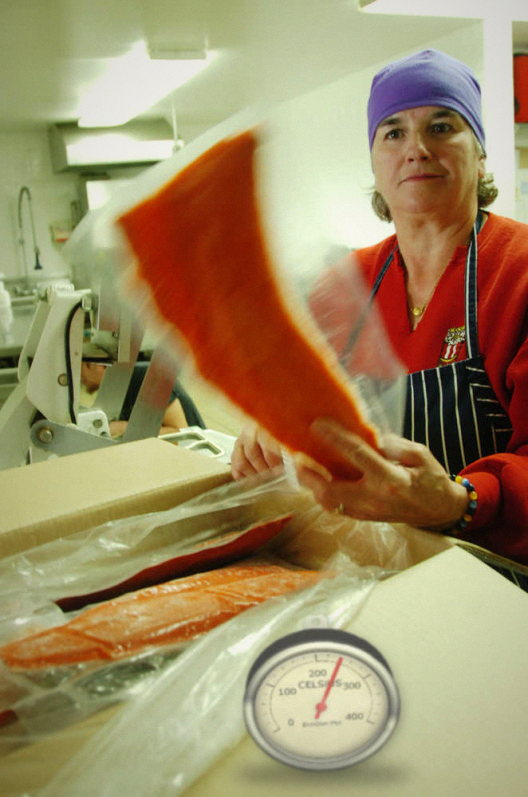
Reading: 240; °C
